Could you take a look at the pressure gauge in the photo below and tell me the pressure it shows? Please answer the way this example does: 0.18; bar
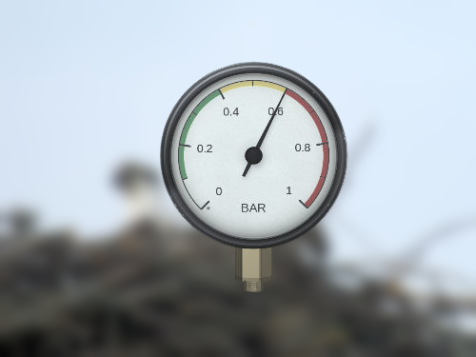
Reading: 0.6; bar
